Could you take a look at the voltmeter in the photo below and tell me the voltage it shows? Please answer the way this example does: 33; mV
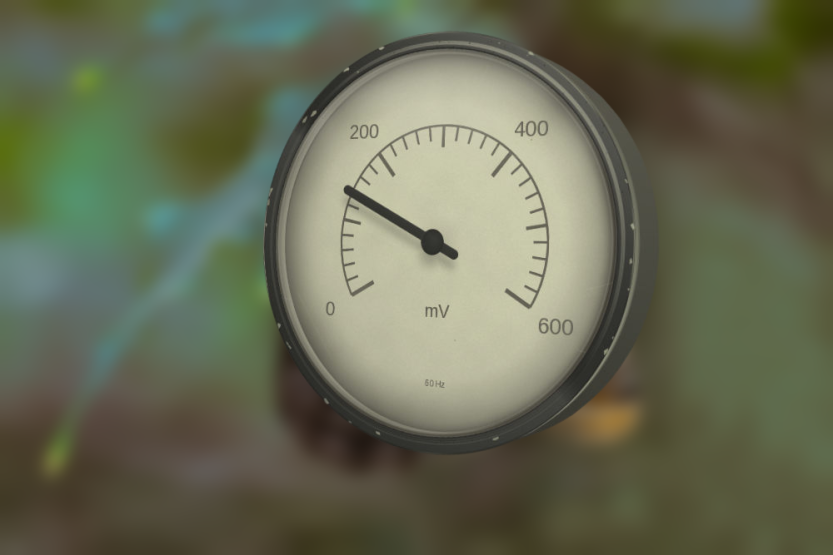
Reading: 140; mV
